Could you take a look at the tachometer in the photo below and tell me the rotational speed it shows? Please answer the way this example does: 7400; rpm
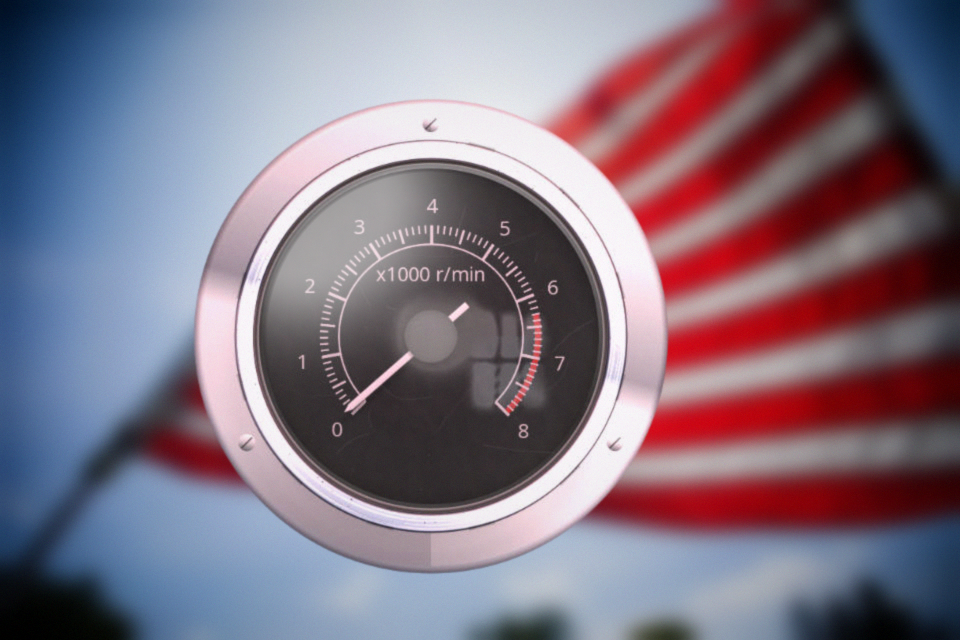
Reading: 100; rpm
